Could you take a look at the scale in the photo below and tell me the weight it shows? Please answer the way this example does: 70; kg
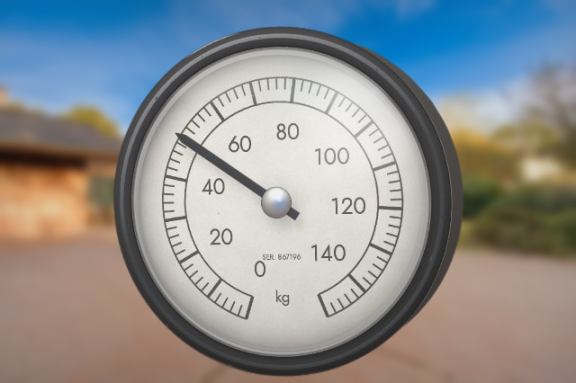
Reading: 50; kg
